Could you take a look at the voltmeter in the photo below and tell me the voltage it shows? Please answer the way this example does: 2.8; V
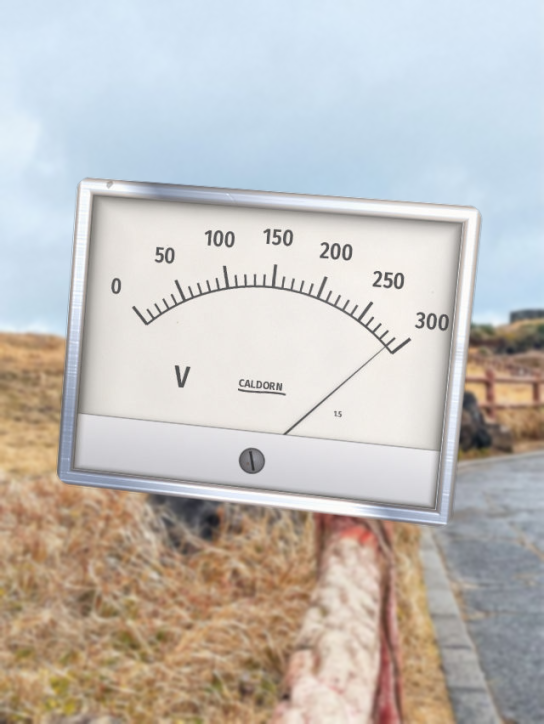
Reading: 290; V
